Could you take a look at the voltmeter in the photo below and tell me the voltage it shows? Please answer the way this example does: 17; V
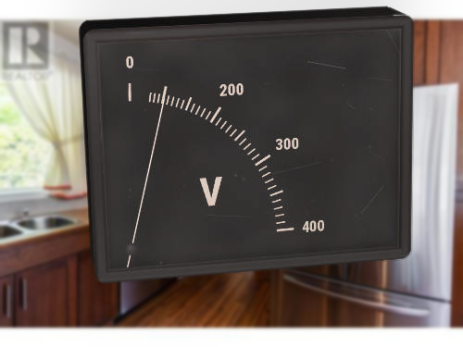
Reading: 100; V
